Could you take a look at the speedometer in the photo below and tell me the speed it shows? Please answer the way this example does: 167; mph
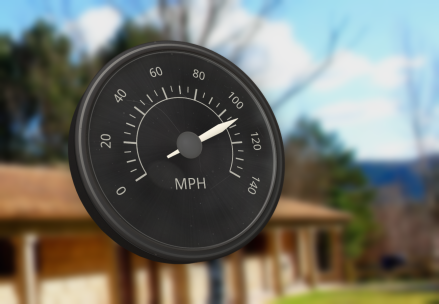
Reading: 107.5; mph
